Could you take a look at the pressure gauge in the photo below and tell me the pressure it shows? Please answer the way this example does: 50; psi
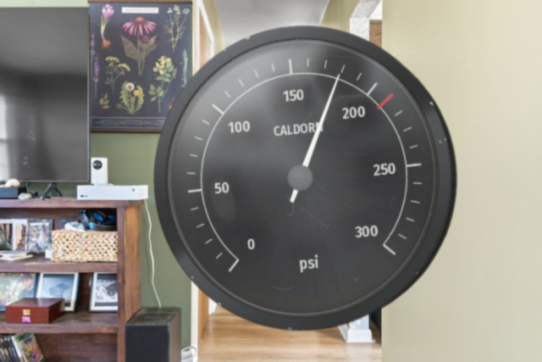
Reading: 180; psi
